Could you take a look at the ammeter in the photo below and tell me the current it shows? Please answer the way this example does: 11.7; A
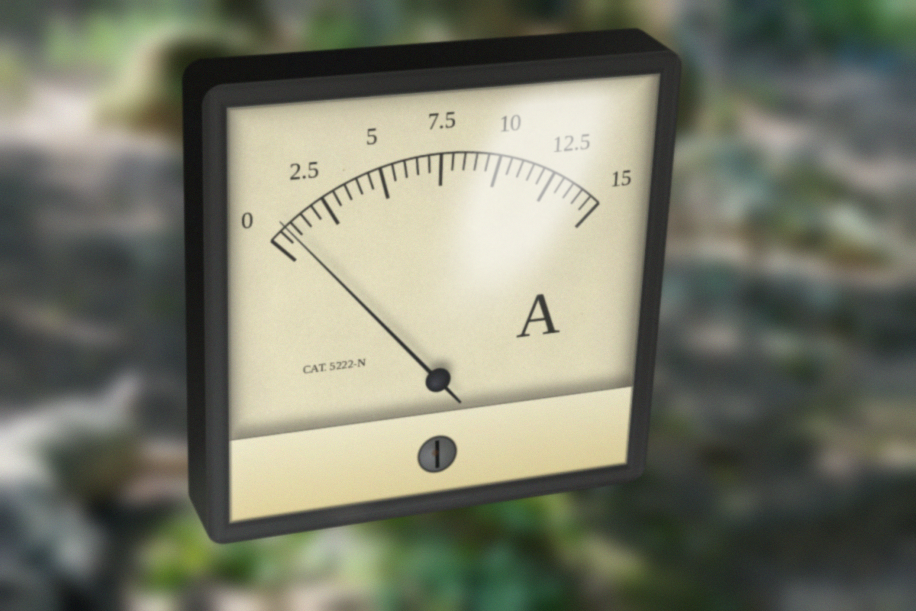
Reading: 0.75; A
